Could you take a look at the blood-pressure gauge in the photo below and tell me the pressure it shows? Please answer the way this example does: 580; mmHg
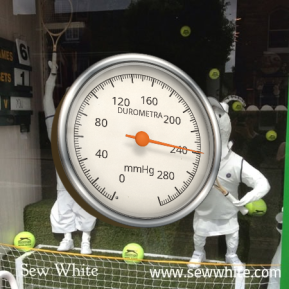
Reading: 240; mmHg
